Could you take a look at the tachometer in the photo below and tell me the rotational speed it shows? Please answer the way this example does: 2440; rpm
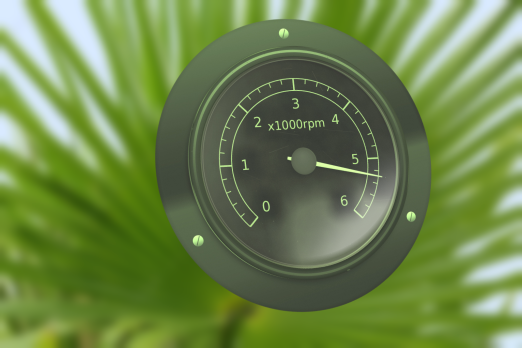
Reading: 5300; rpm
